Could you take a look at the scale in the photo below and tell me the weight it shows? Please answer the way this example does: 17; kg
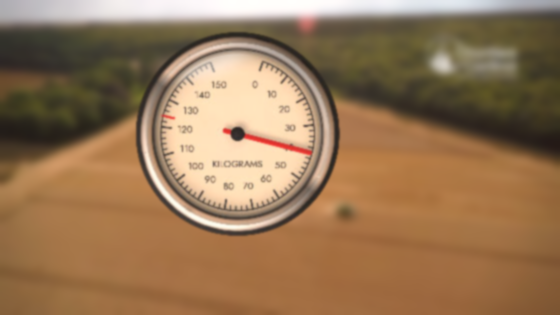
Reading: 40; kg
